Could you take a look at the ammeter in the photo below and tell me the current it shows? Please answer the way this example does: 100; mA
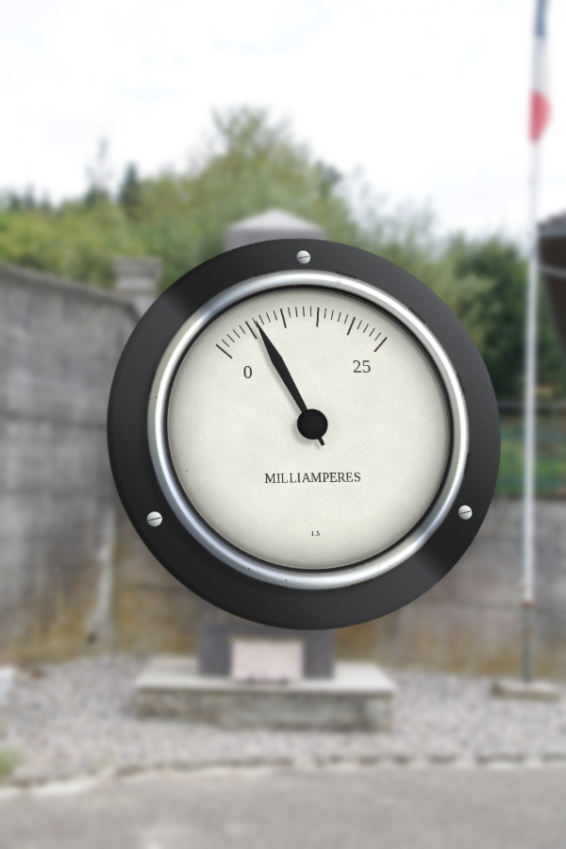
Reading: 6; mA
